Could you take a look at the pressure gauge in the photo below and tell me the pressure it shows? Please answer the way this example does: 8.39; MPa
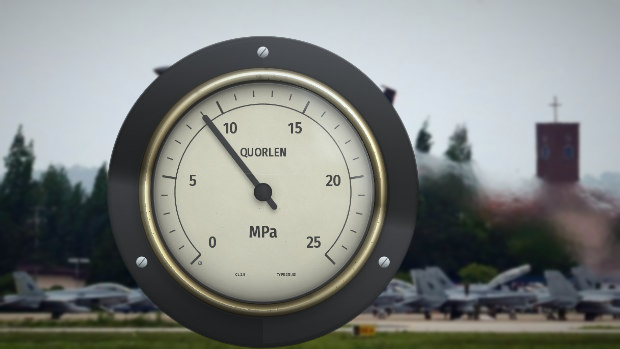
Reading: 9; MPa
